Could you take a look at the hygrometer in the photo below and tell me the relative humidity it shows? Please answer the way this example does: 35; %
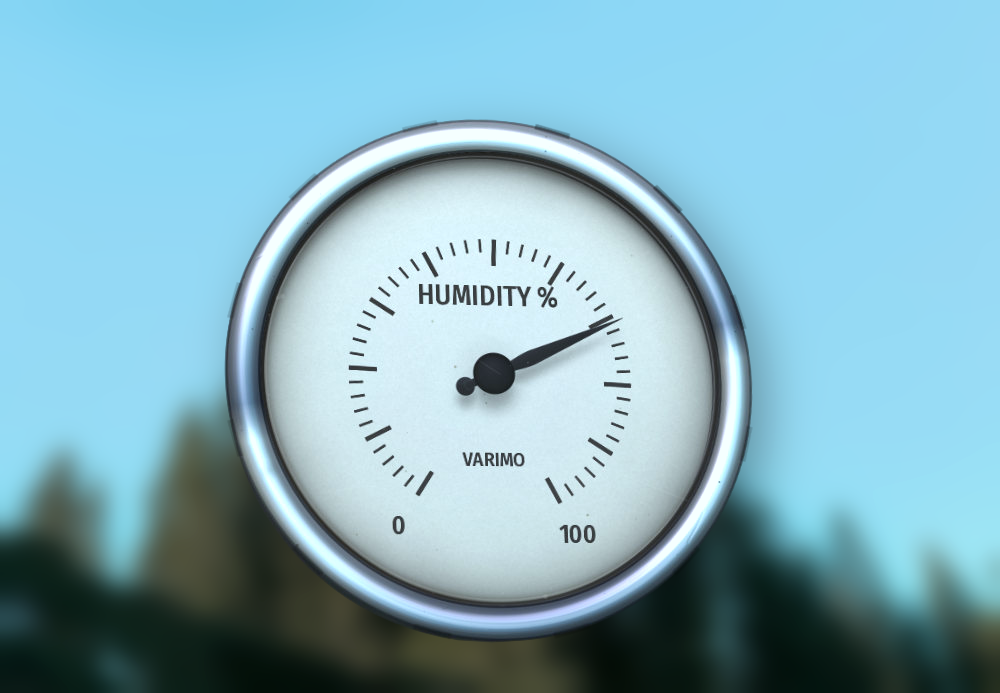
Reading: 71; %
